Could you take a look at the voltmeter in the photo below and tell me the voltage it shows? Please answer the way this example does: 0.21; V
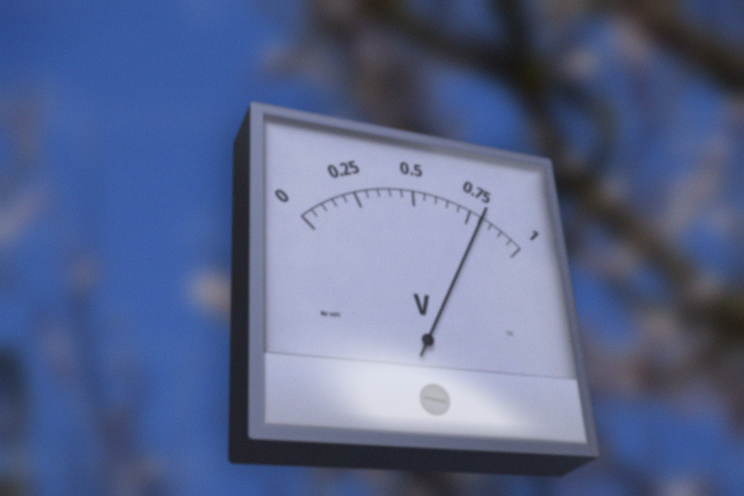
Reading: 0.8; V
